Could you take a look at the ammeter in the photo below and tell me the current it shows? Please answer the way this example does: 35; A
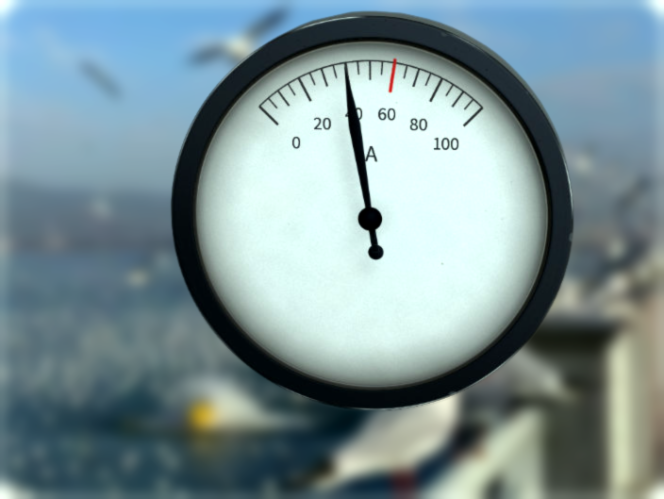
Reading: 40; A
